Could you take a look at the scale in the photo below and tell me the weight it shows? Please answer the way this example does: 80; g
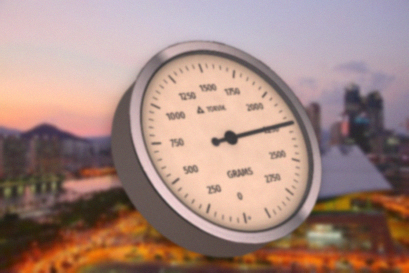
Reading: 2250; g
